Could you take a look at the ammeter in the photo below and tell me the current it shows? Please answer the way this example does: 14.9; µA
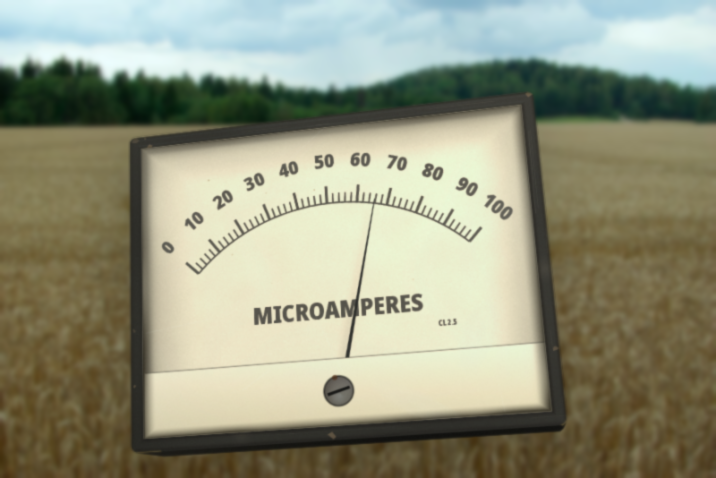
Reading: 66; µA
